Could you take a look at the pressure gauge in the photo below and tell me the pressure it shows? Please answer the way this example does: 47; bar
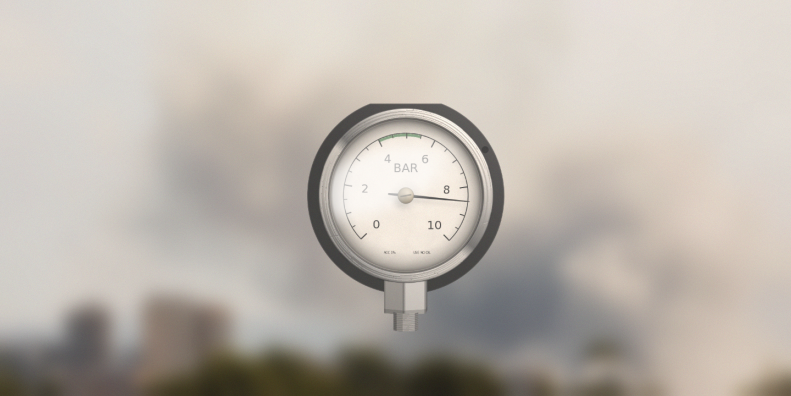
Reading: 8.5; bar
